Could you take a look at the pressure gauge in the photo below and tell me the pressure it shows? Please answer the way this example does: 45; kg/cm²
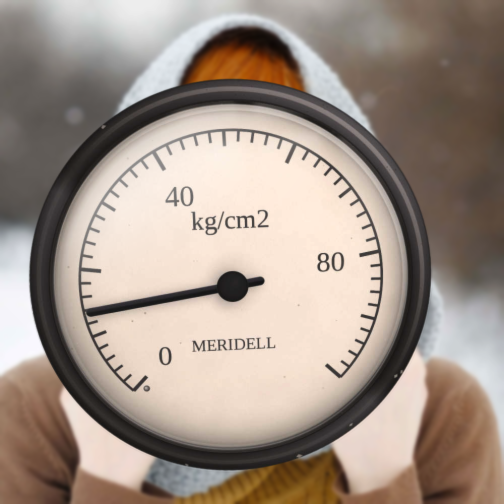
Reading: 14; kg/cm²
